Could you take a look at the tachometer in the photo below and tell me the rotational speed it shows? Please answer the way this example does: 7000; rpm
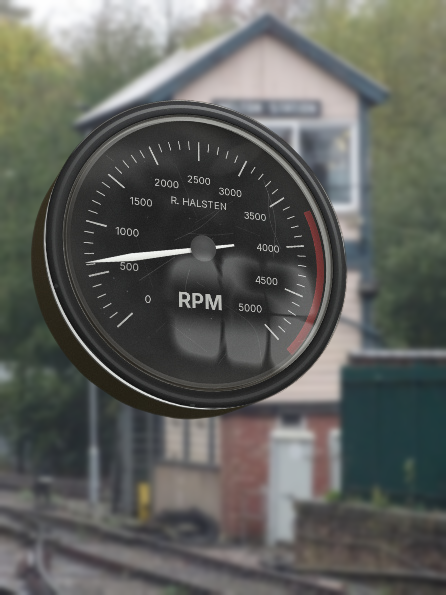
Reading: 600; rpm
